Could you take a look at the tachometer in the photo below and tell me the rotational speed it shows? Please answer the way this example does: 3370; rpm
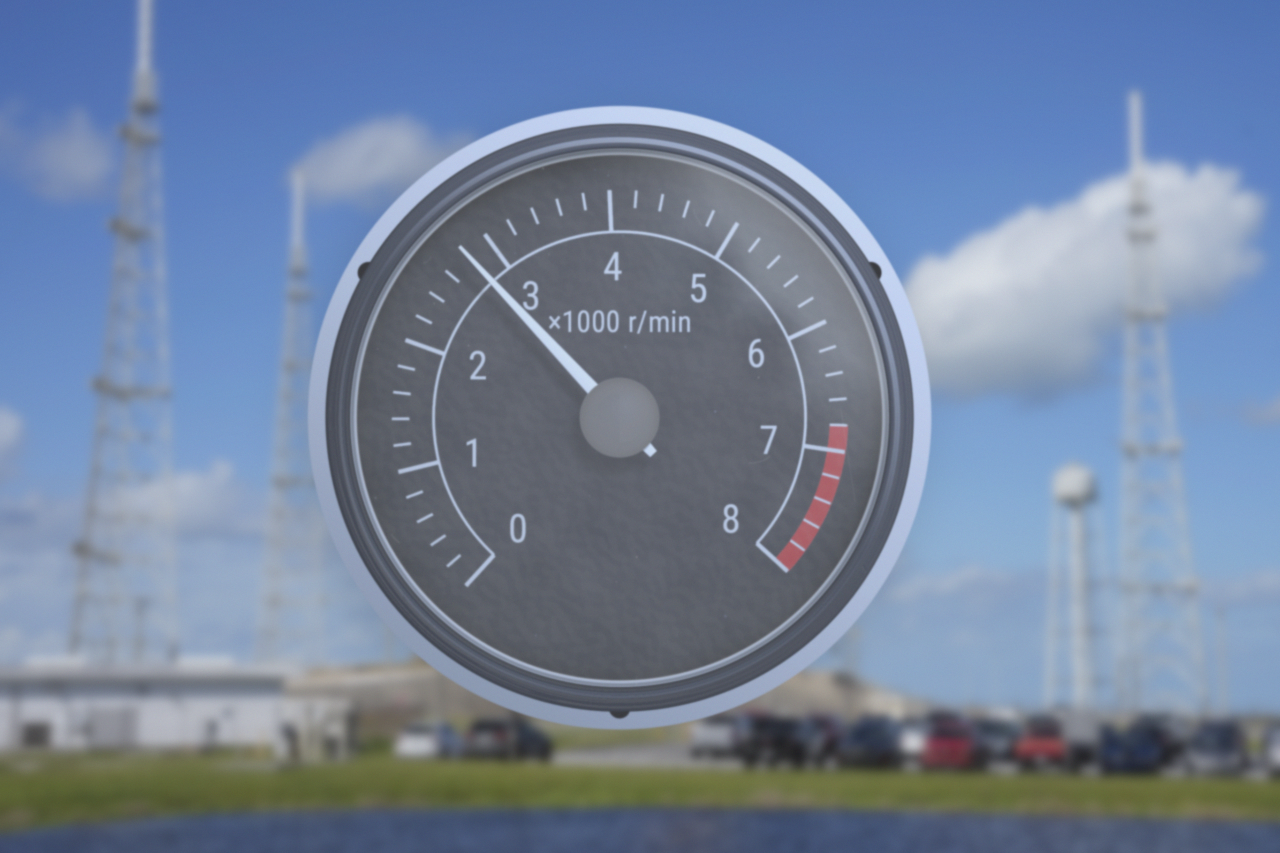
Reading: 2800; rpm
